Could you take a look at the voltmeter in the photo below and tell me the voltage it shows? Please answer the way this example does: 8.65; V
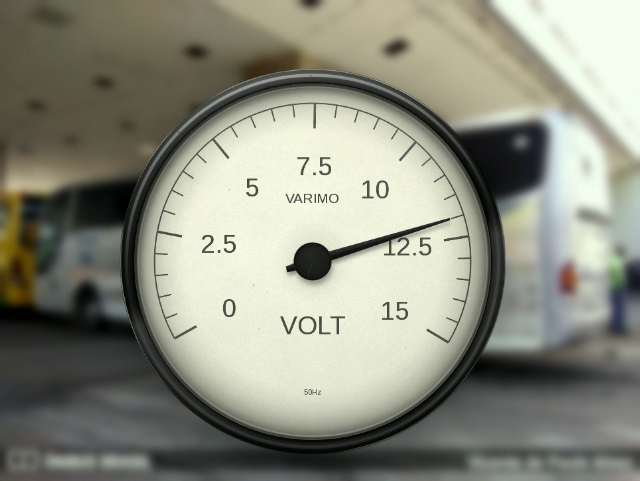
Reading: 12; V
